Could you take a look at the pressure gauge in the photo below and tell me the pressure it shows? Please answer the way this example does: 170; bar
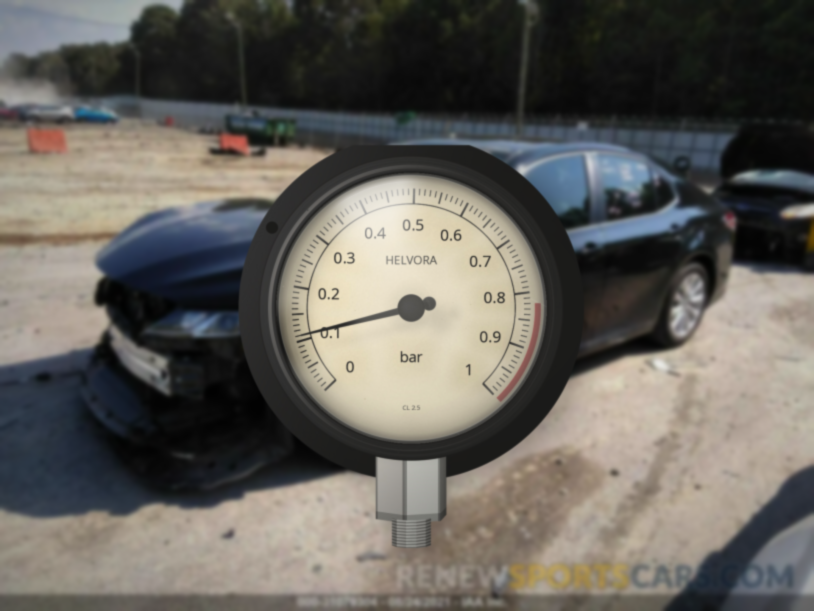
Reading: 0.11; bar
